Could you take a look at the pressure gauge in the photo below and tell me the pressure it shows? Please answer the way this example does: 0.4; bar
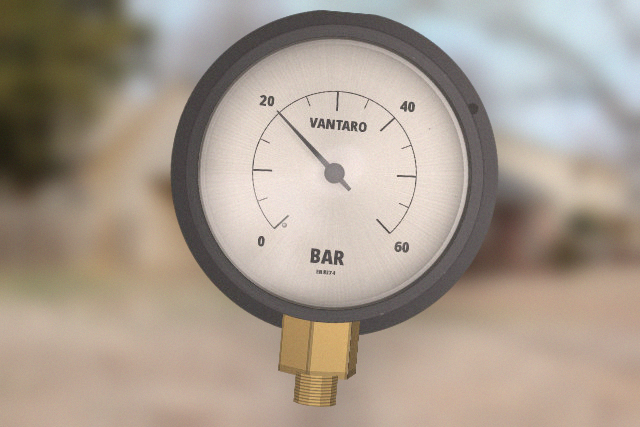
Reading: 20; bar
